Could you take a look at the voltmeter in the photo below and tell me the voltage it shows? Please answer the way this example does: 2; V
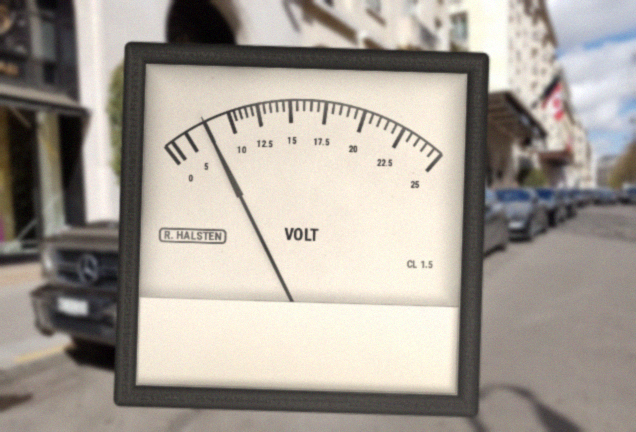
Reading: 7.5; V
